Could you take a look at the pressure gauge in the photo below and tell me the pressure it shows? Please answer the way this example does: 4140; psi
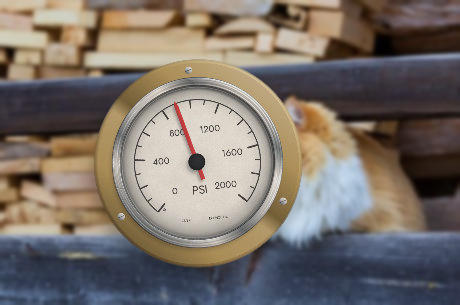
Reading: 900; psi
